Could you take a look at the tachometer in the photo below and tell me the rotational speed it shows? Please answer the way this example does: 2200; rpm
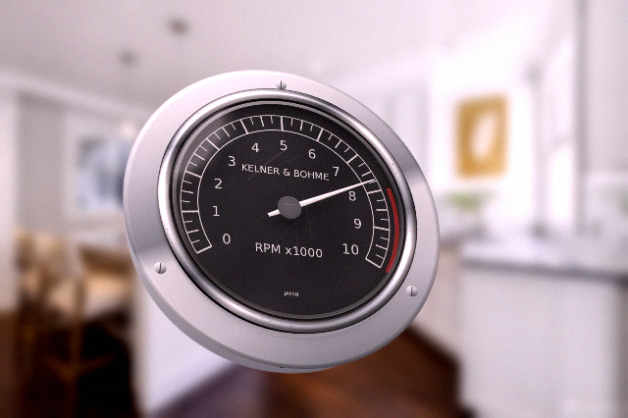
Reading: 7750; rpm
